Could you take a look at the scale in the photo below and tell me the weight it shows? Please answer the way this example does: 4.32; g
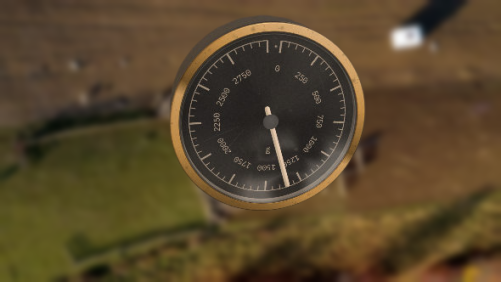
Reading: 1350; g
